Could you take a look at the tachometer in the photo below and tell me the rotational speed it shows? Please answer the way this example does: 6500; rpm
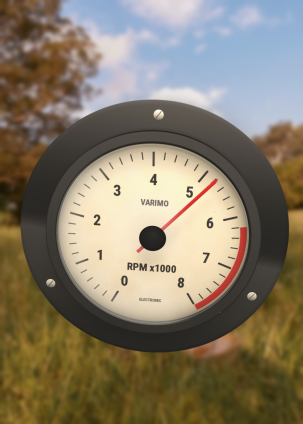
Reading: 5200; rpm
